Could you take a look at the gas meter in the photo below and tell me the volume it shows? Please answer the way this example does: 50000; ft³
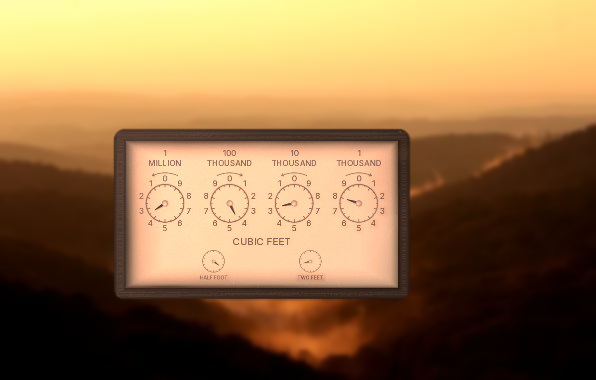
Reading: 342800; ft³
